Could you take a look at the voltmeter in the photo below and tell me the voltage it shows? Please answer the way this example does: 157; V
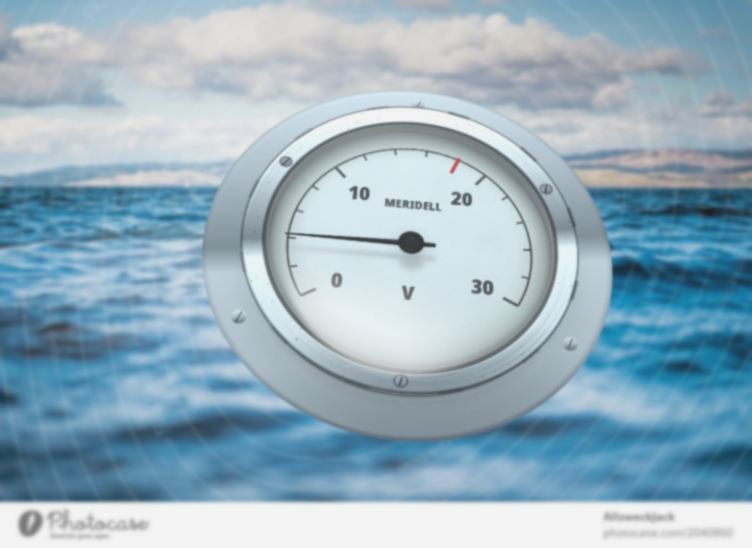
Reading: 4; V
